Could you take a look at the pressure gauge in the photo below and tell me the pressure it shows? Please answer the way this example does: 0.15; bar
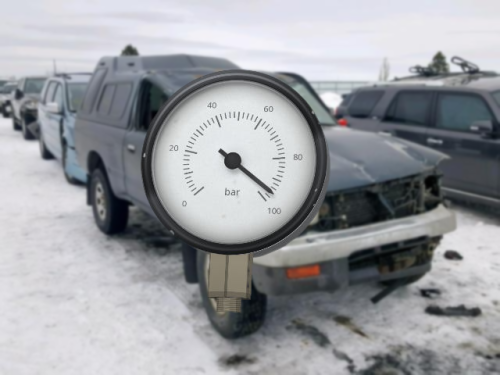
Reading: 96; bar
